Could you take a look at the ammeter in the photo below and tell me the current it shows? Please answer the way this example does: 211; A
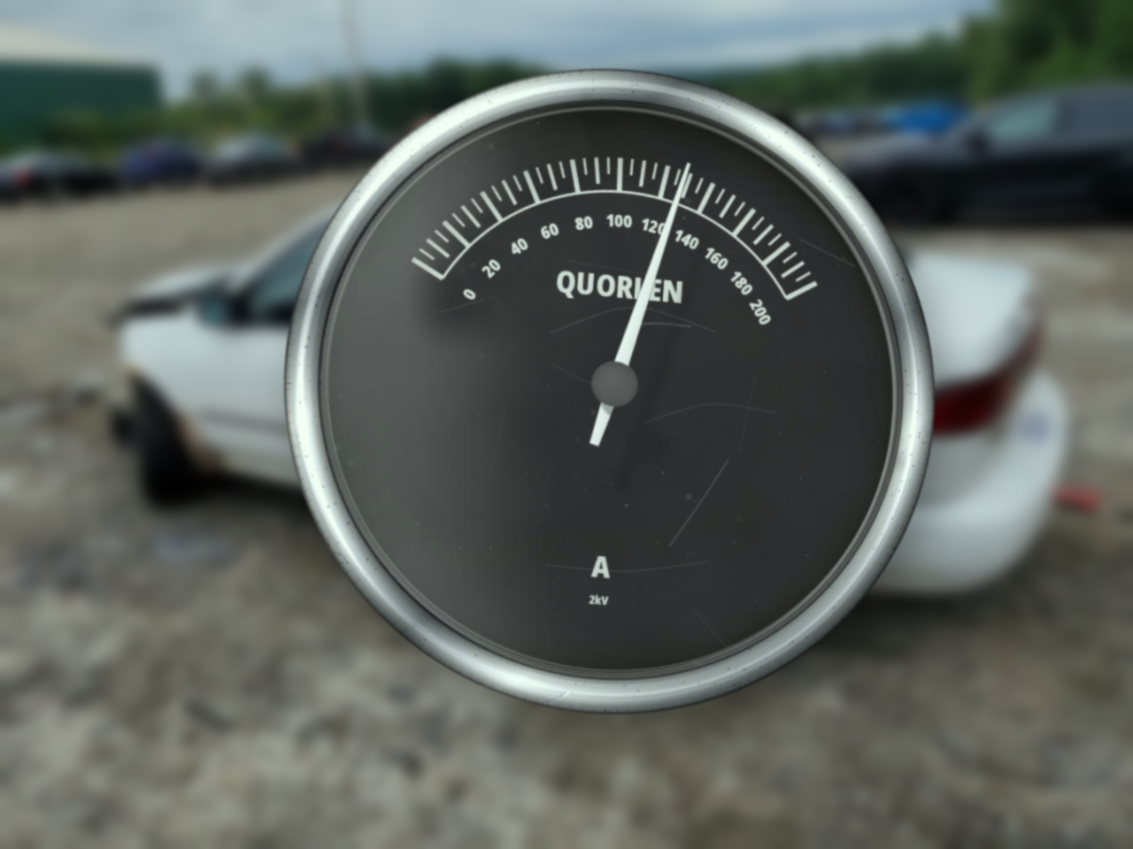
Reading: 127.5; A
